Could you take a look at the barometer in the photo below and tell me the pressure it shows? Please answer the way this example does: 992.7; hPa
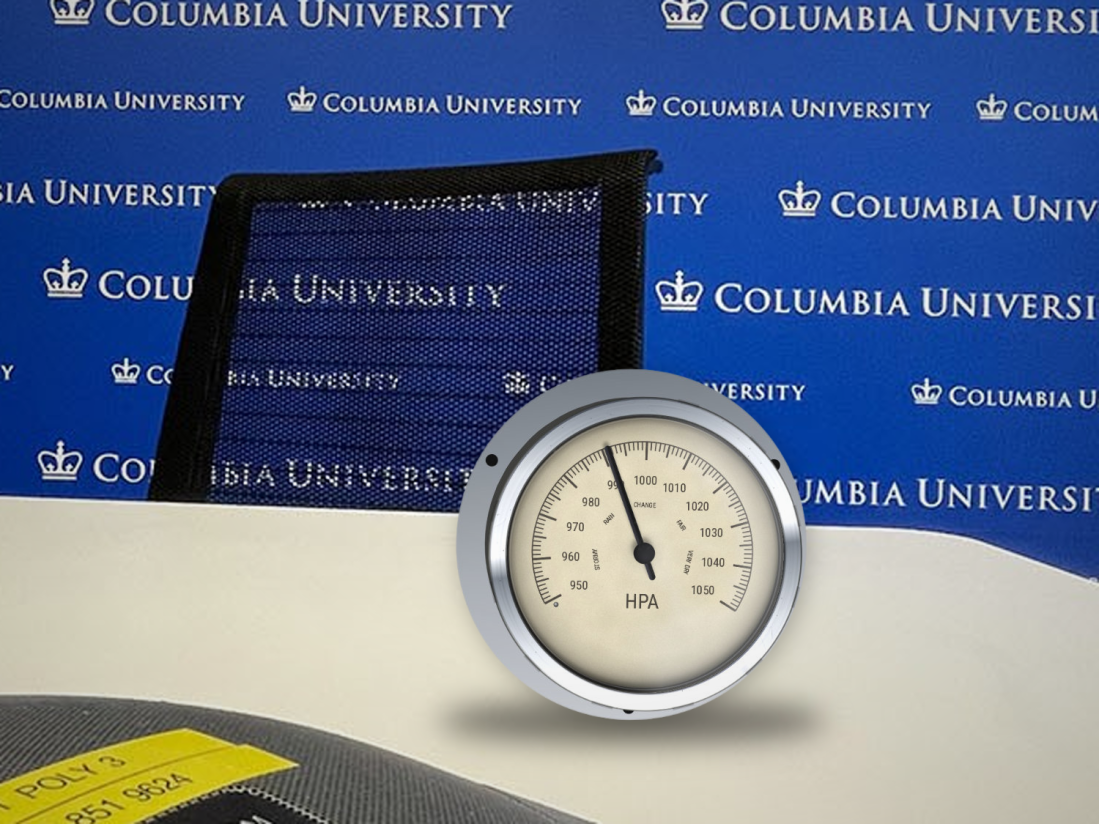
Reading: 991; hPa
